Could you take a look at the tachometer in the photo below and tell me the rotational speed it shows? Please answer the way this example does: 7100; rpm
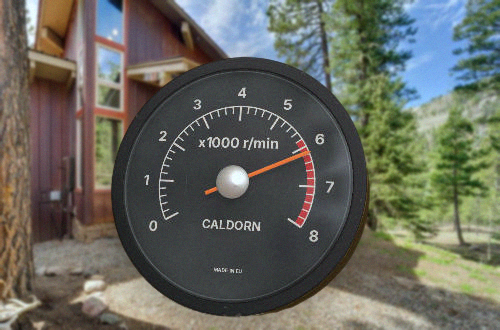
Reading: 6200; rpm
